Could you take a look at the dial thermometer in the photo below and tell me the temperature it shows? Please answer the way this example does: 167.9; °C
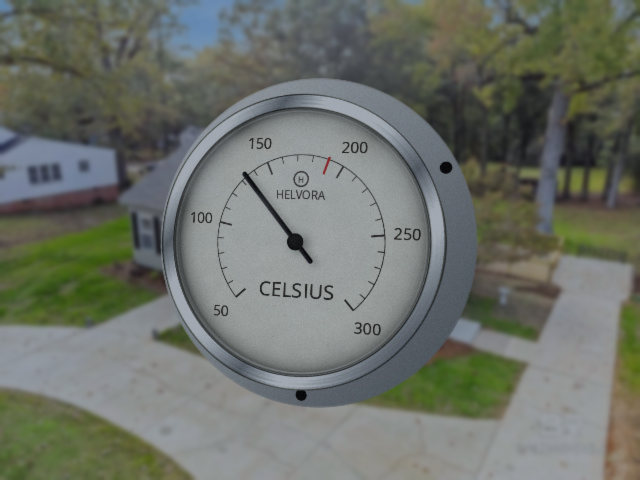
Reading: 135; °C
